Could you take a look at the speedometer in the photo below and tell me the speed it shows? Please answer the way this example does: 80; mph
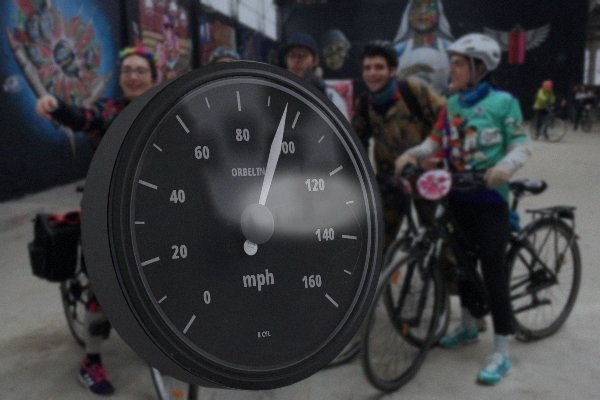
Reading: 95; mph
